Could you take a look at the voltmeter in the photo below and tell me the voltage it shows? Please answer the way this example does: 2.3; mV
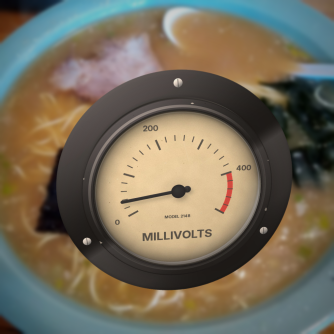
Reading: 40; mV
